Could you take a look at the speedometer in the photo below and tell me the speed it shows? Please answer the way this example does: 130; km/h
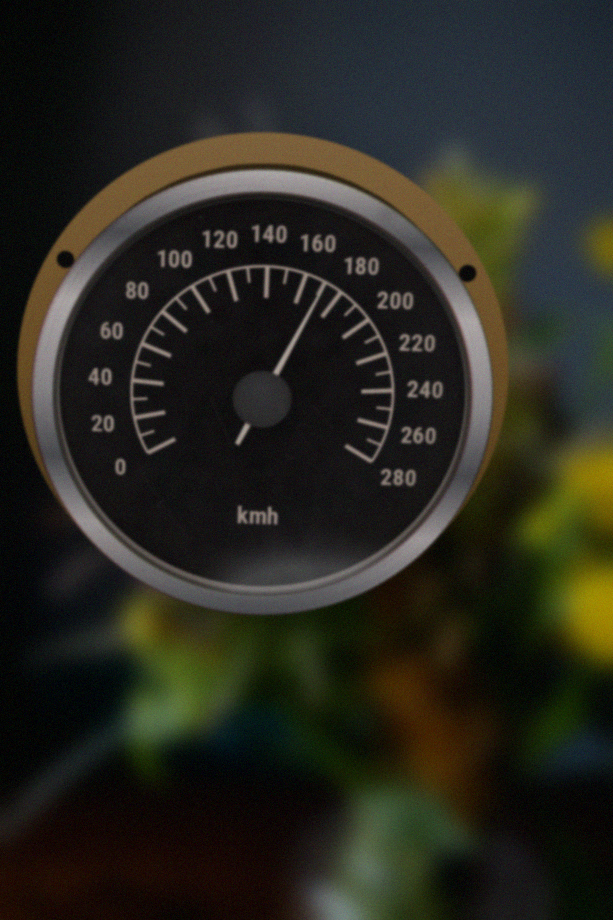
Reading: 170; km/h
